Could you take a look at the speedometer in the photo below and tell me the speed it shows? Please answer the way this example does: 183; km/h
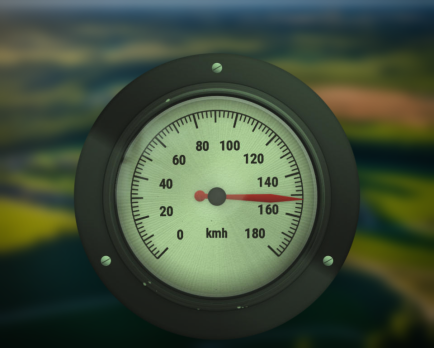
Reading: 152; km/h
